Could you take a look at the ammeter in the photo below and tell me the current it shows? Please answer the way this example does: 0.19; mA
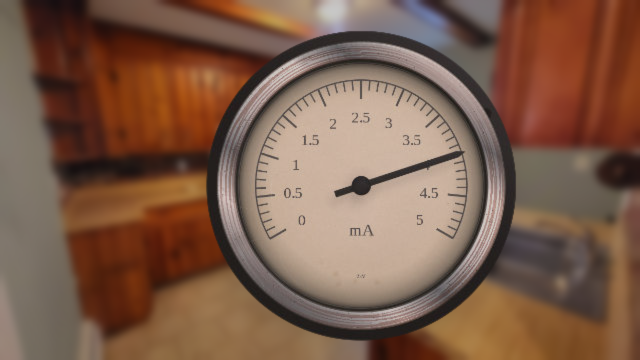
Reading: 4; mA
